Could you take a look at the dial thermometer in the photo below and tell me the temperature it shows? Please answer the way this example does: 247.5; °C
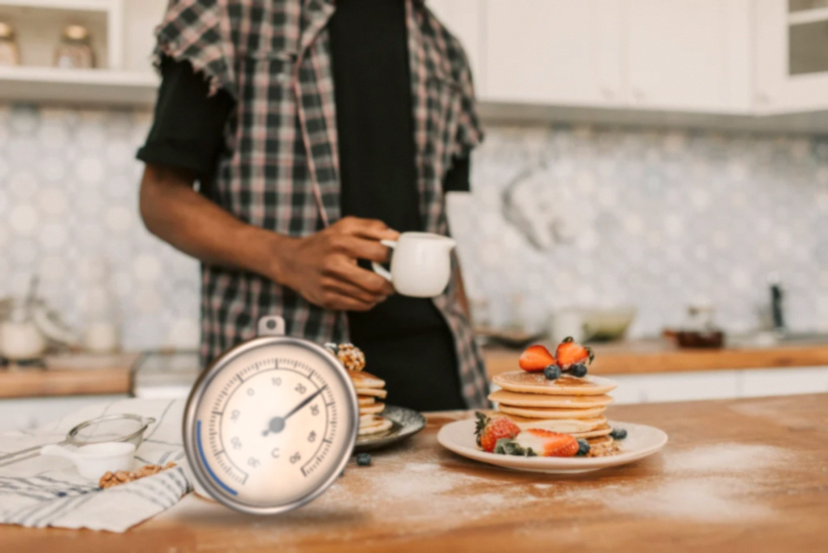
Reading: 25; °C
